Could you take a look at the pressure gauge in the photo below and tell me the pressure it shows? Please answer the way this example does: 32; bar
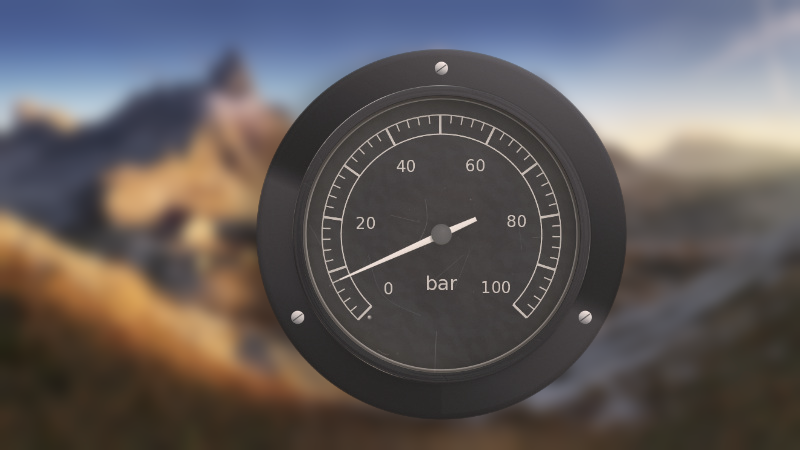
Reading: 8; bar
